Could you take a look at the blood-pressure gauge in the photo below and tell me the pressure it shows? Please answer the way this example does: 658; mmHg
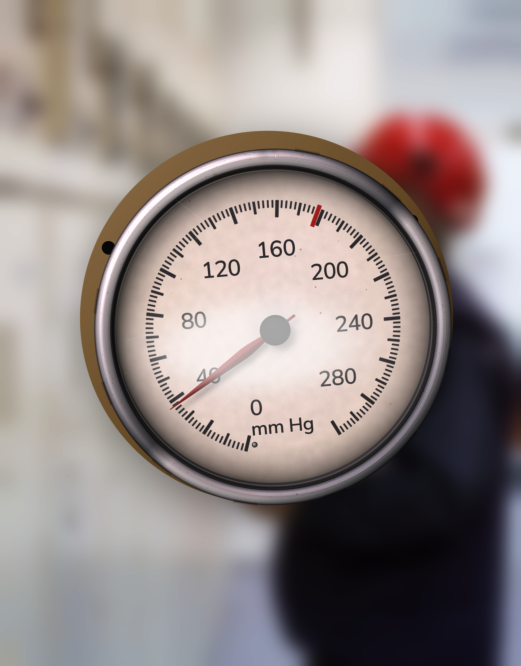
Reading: 38; mmHg
